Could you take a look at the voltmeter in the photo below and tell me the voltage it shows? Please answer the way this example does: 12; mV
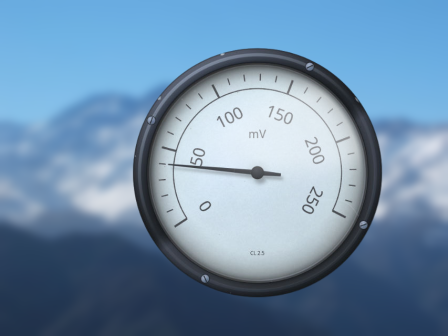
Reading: 40; mV
